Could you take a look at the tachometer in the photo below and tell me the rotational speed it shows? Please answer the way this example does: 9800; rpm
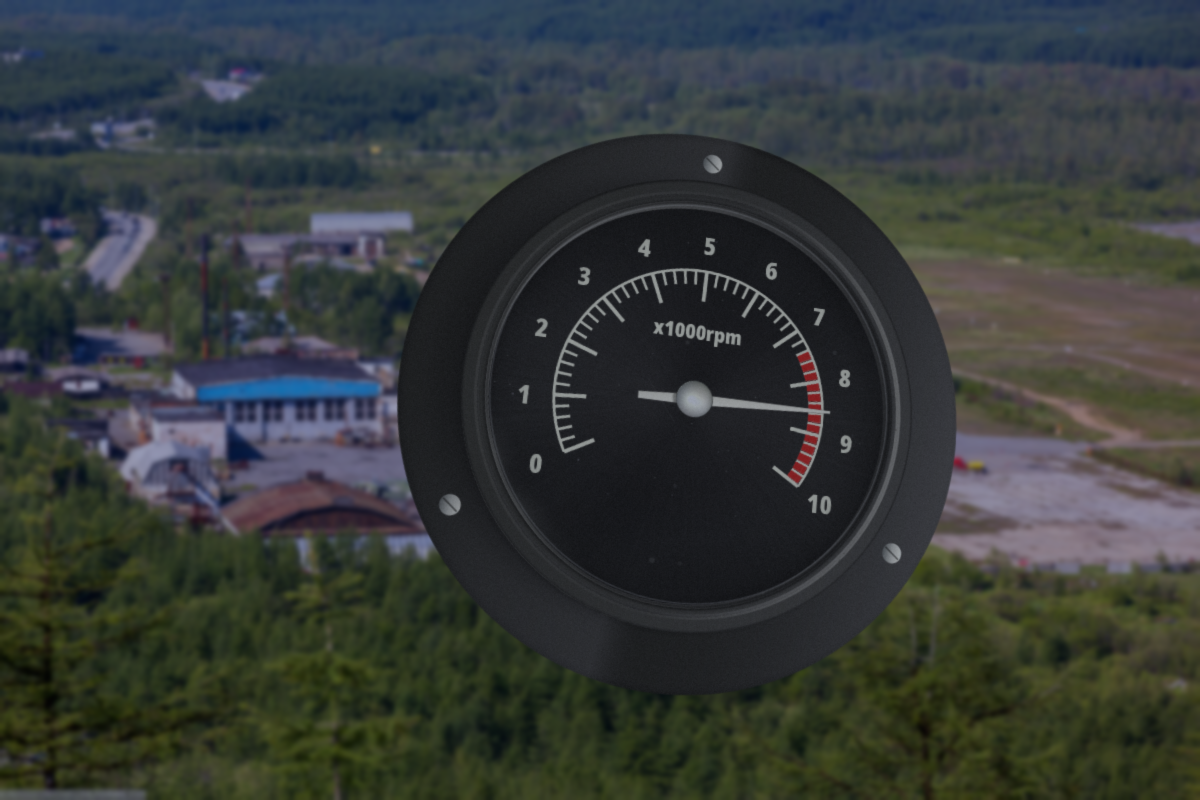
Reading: 8600; rpm
